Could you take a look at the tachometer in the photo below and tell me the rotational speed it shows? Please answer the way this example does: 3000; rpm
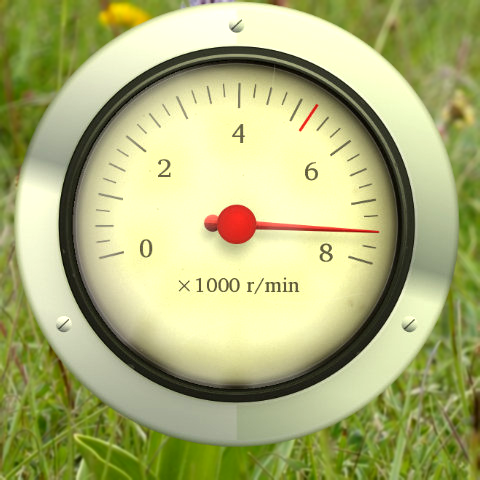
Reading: 7500; rpm
